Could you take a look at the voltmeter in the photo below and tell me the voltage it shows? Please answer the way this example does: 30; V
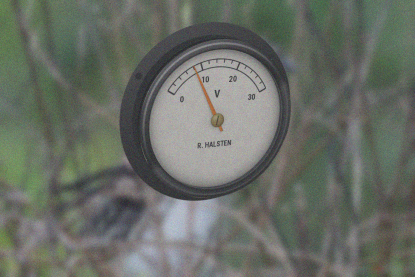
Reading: 8; V
